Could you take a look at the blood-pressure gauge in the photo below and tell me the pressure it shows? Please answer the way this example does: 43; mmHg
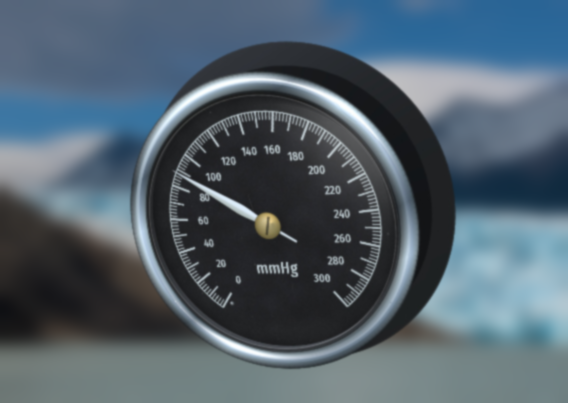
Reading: 90; mmHg
